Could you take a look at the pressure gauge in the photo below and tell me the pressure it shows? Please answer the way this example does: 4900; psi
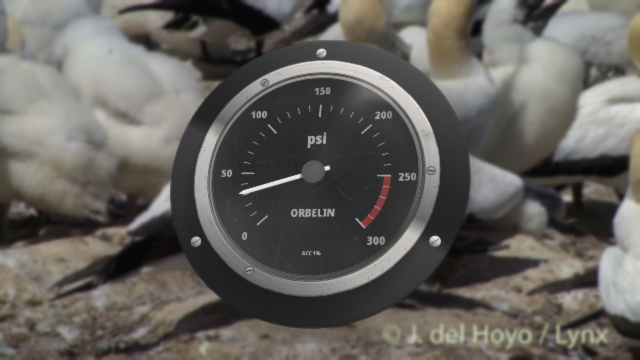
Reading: 30; psi
